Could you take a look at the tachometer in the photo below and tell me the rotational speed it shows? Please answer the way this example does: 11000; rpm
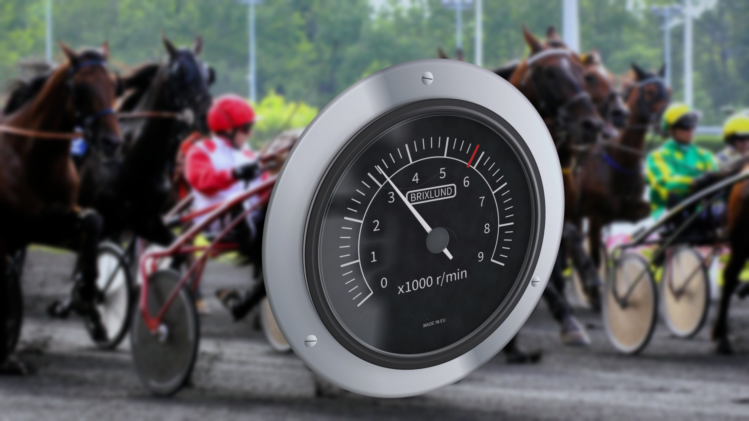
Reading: 3200; rpm
